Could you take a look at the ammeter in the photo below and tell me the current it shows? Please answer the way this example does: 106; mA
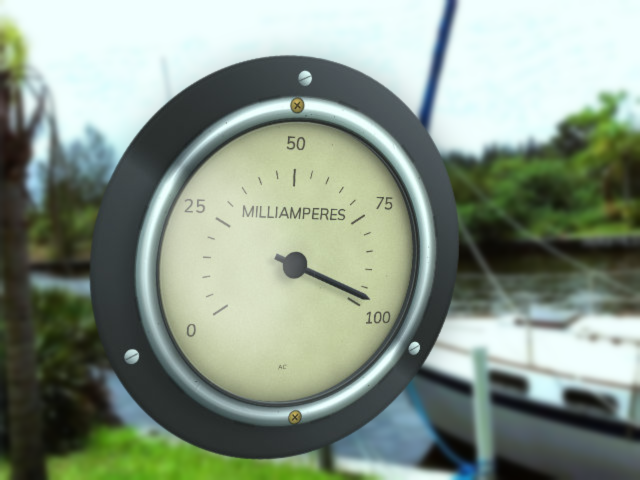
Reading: 97.5; mA
